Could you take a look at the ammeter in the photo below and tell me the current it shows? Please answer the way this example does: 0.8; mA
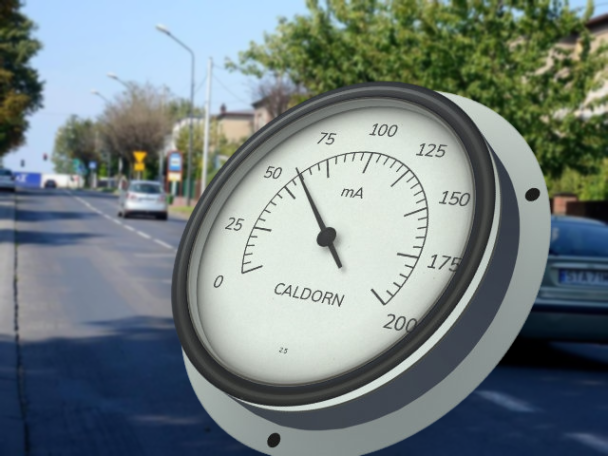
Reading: 60; mA
